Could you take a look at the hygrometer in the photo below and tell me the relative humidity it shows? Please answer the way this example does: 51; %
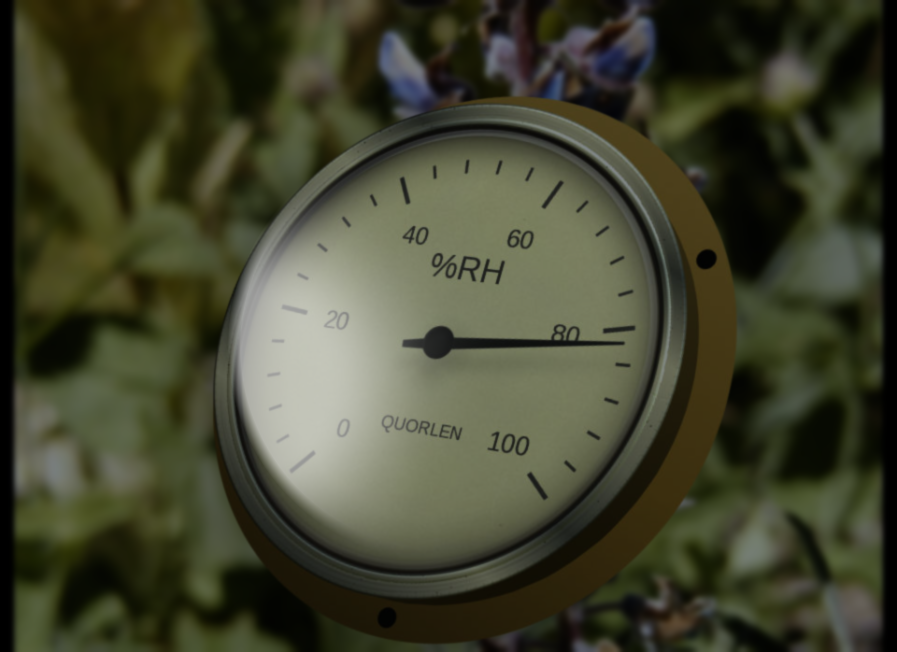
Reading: 82; %
